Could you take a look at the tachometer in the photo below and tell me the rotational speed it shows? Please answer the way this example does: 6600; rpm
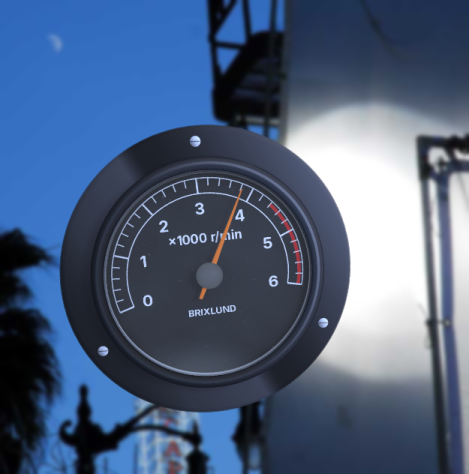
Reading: 3800; rpm
